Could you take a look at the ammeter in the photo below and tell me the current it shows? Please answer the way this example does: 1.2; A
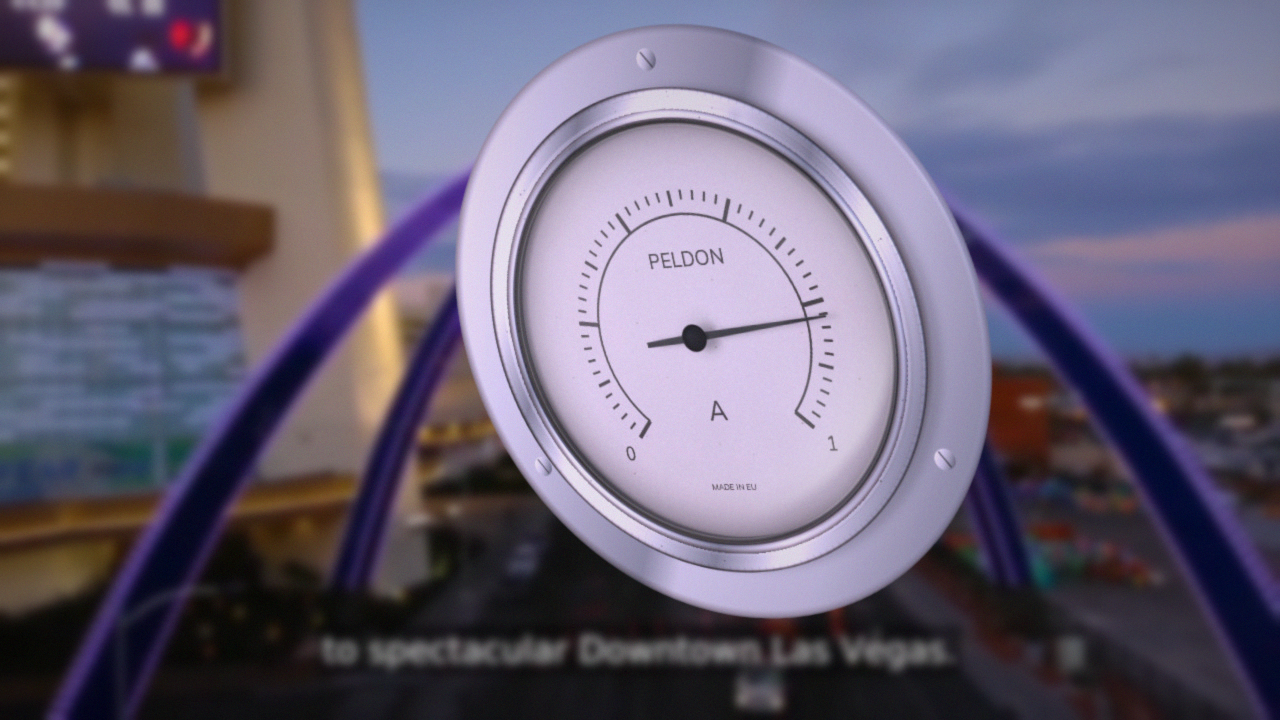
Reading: 0.82; A
